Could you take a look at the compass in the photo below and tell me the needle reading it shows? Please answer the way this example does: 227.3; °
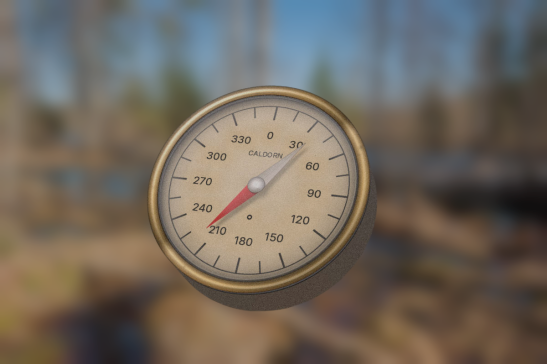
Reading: 217.5; °
